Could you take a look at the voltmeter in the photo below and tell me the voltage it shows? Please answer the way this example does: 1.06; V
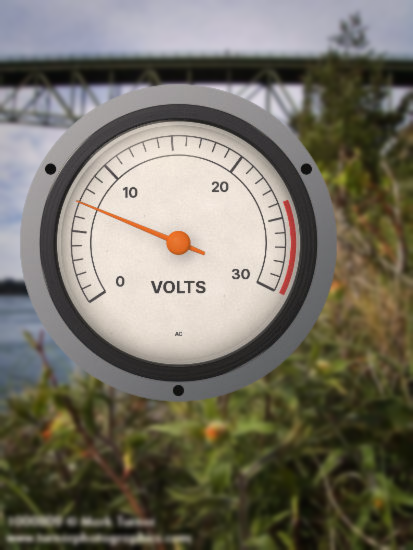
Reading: 7; V
